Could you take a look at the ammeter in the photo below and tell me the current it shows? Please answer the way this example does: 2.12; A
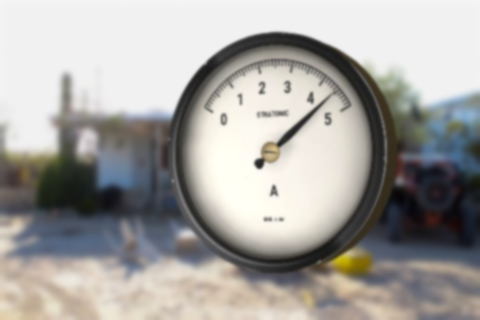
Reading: 4.5; A
